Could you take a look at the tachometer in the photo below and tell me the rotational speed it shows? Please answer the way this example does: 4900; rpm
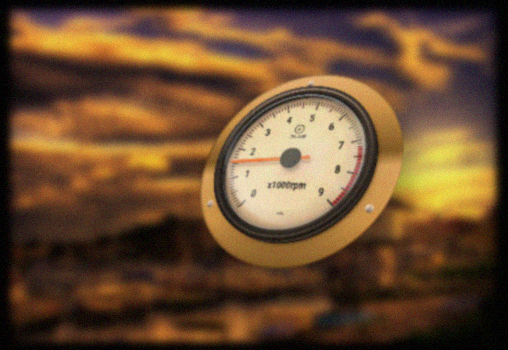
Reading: 1500; rpm
